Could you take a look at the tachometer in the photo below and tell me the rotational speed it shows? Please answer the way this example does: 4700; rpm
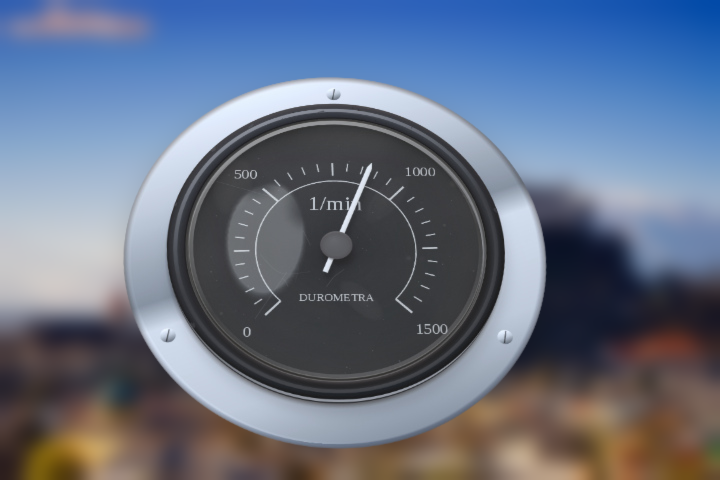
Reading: 875; rpm
